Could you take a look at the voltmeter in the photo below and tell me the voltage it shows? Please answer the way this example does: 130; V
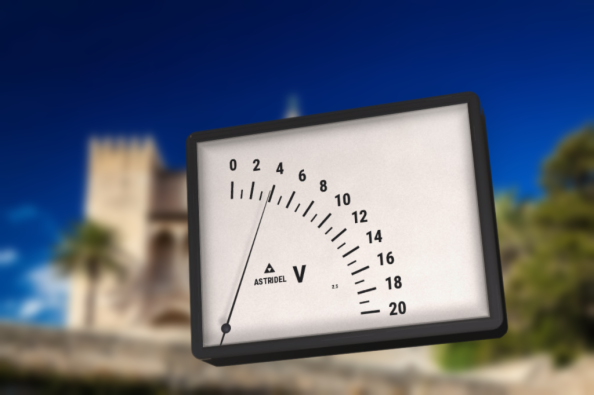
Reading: 4; V
